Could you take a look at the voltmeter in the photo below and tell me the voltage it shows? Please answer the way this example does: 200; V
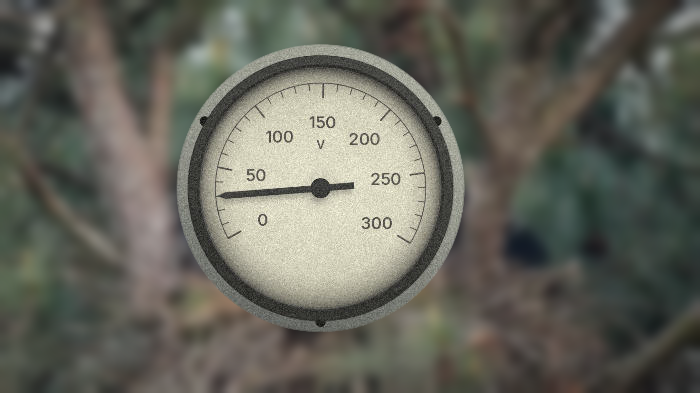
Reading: 30; V
